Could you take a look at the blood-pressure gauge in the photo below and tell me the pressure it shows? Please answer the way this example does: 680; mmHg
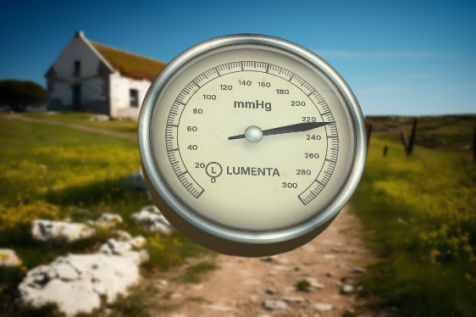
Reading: 230; mmHg
